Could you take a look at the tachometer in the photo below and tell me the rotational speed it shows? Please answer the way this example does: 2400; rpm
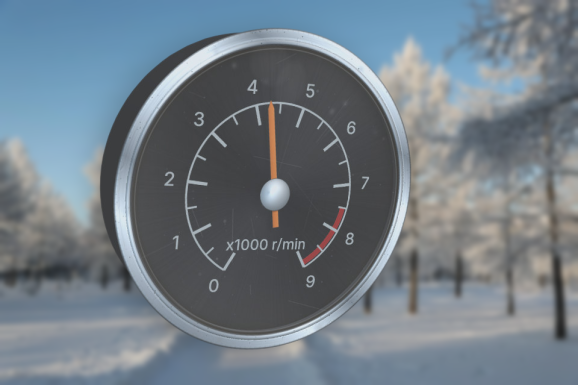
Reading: 4250; rpm
